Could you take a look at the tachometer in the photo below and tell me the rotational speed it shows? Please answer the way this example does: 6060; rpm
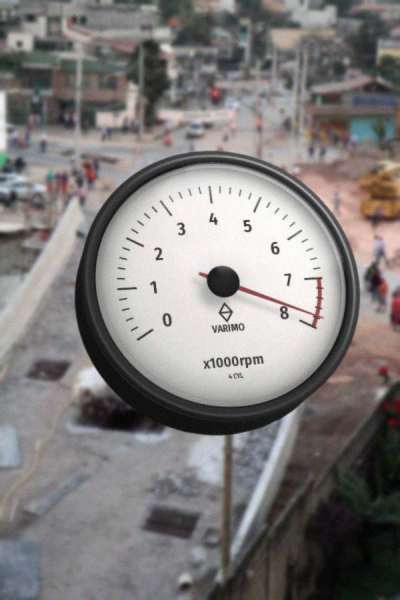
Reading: 7800; rpm
